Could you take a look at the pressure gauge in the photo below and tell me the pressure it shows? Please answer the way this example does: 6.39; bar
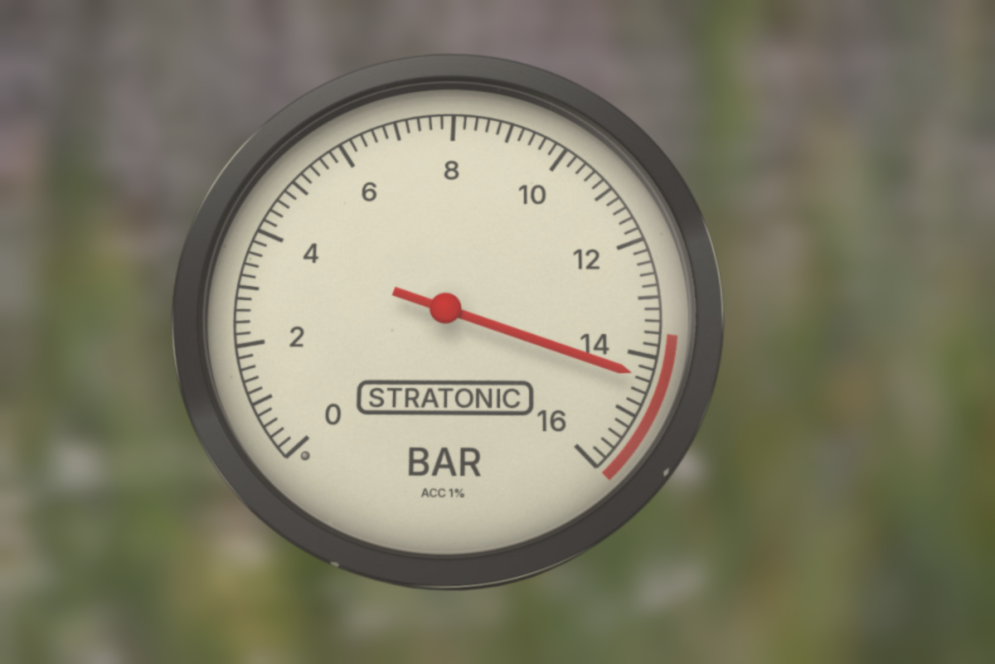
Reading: 14.4; bar
